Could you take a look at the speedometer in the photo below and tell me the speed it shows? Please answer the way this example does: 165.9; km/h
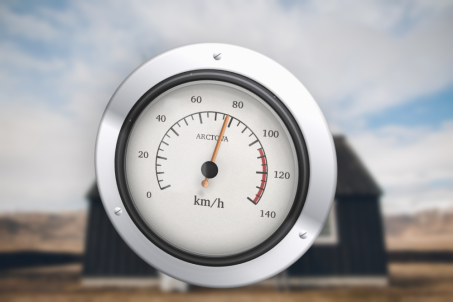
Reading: 77.5; km/h
